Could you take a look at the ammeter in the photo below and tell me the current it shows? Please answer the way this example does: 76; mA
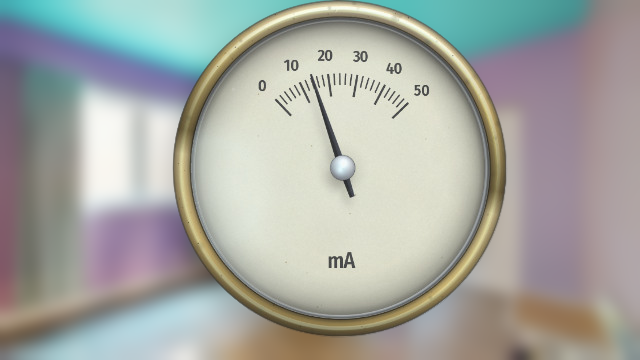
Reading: 14; mA
